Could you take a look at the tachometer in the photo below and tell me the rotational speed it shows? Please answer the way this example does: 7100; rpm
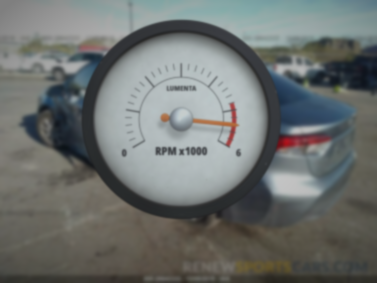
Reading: 5400; rpm
